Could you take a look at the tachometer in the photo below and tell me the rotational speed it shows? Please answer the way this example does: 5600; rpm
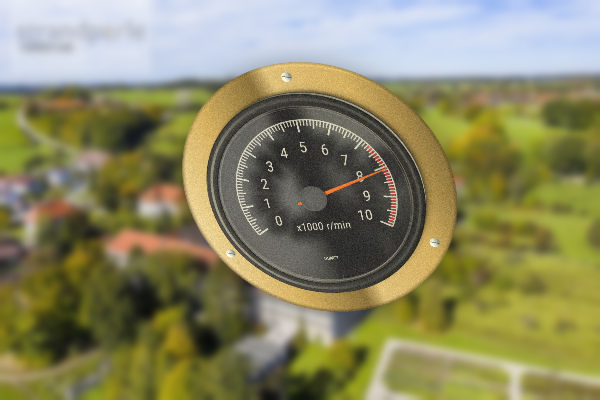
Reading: 8000; rpm
